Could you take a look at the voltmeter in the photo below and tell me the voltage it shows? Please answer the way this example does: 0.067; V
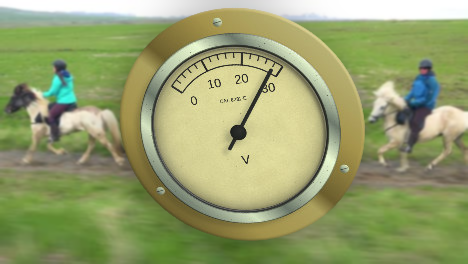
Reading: 28; V
